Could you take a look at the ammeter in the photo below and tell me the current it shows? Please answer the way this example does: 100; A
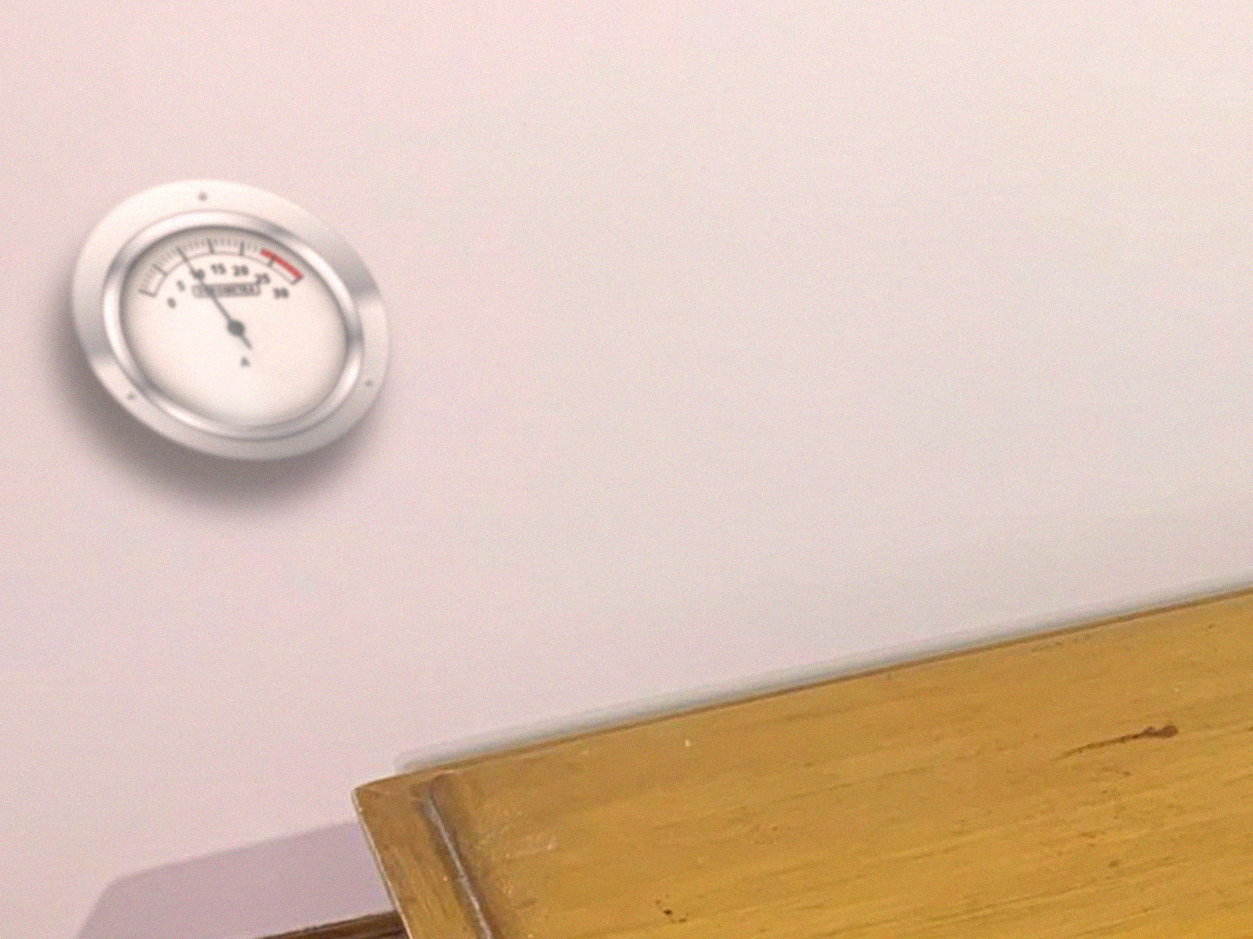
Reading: 10; A
